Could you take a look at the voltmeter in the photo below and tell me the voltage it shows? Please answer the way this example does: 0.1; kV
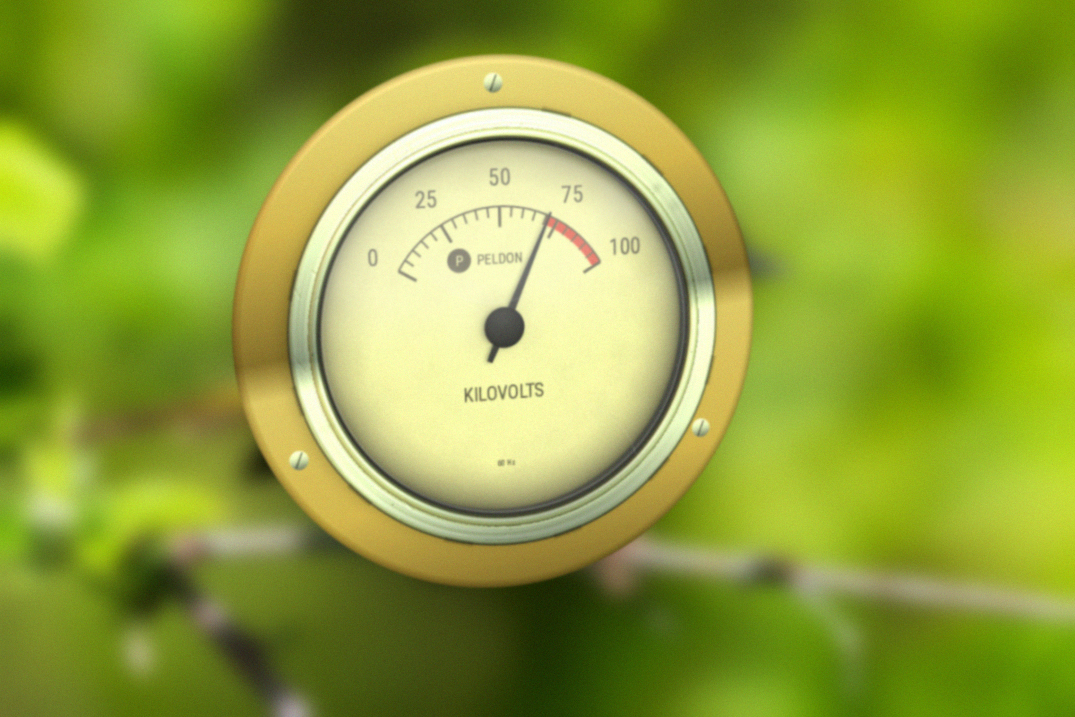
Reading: 70; kV
